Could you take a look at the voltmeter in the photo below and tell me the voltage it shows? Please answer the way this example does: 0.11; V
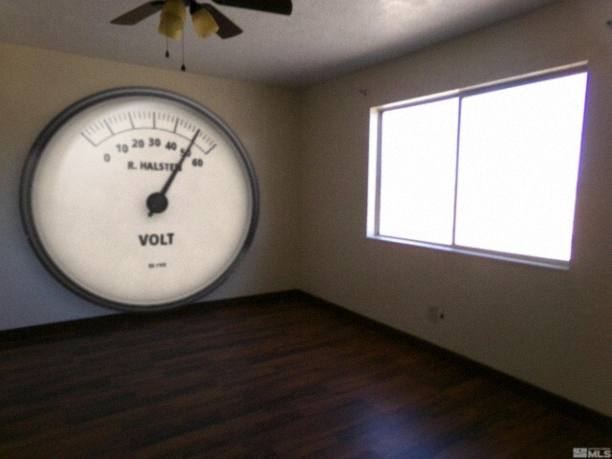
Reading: 50; V
